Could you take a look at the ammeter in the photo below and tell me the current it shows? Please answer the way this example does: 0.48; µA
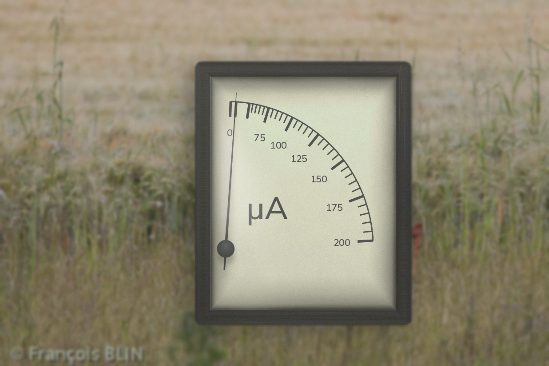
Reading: 25; µA
